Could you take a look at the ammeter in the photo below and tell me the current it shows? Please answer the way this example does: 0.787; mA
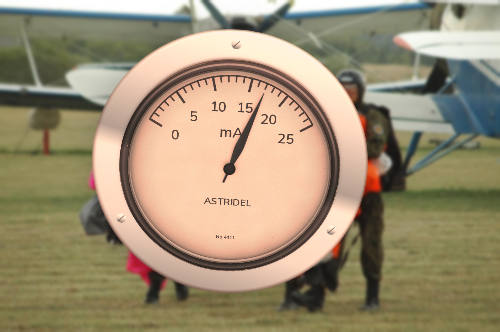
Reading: 17; mA
